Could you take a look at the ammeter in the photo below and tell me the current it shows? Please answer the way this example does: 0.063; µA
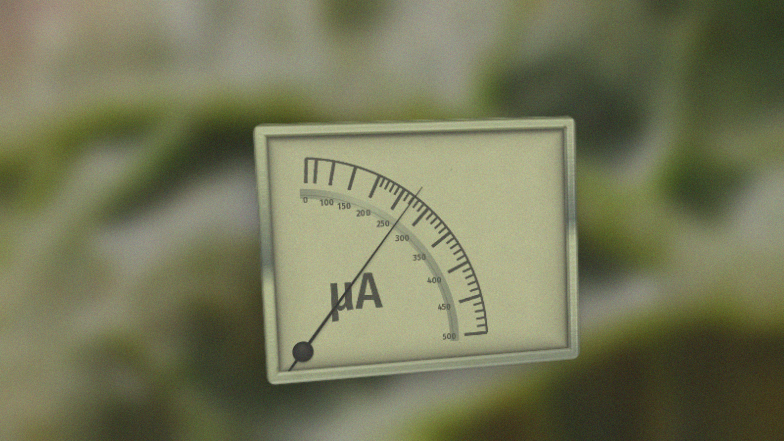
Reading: 270; µA
